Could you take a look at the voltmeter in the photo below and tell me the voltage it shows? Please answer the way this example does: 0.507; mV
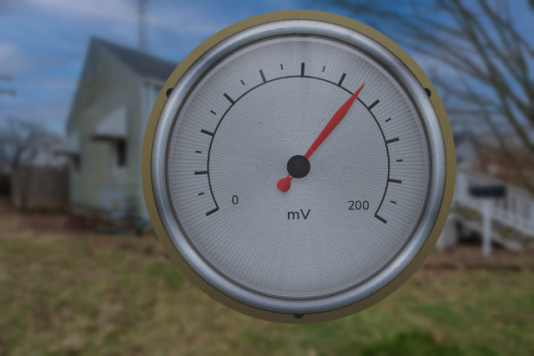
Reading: 130; mV
